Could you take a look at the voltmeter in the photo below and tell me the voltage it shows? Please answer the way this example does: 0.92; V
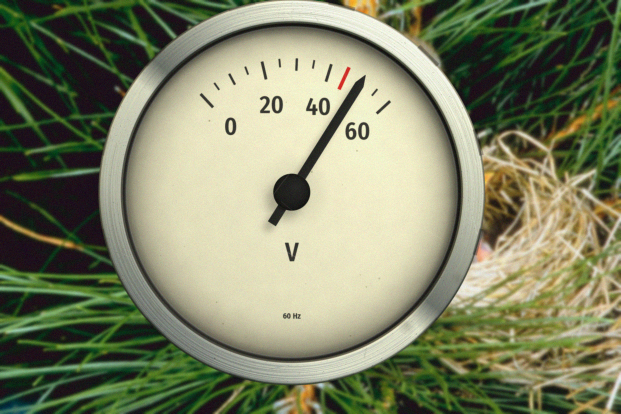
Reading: 50; V
